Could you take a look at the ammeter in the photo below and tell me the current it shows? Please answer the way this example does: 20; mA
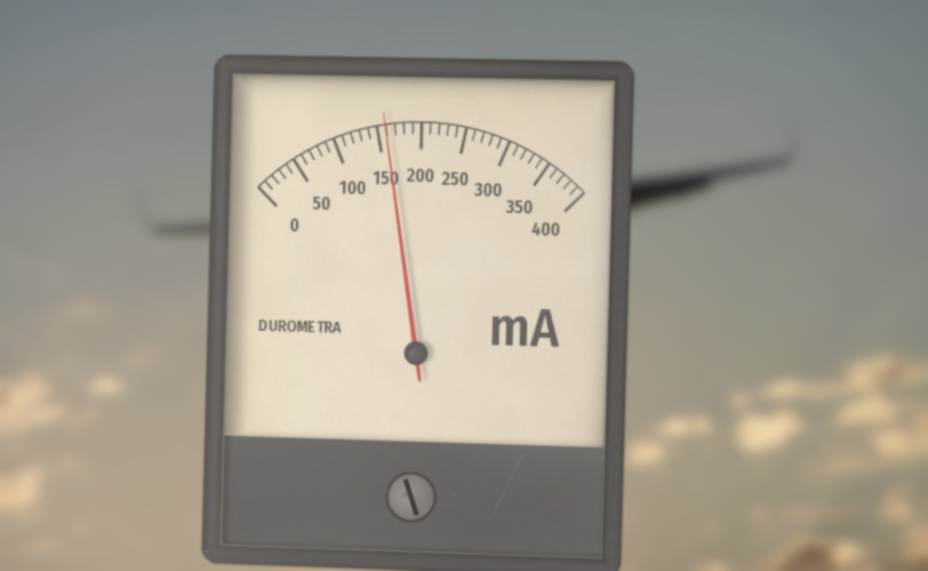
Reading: 160; mA
